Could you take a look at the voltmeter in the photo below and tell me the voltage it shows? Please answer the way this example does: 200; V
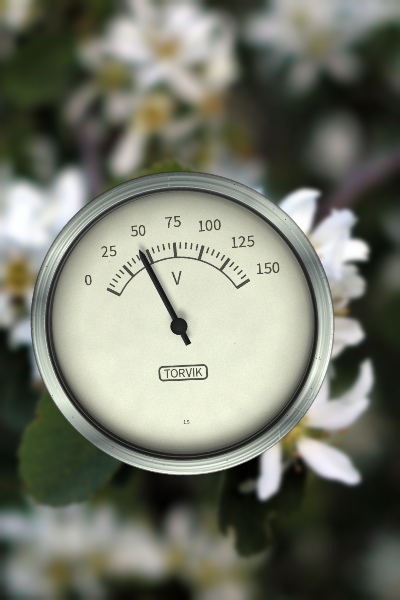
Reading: 45; V
